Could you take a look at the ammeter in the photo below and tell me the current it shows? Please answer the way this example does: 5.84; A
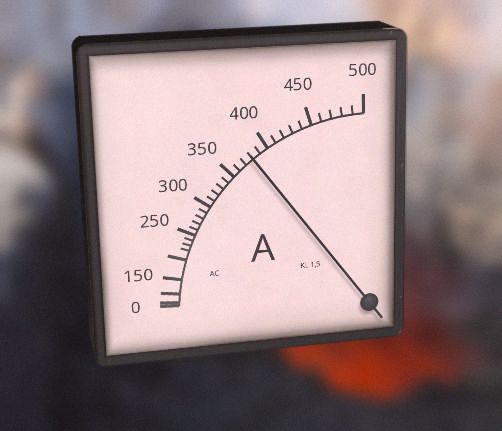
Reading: 380; A
